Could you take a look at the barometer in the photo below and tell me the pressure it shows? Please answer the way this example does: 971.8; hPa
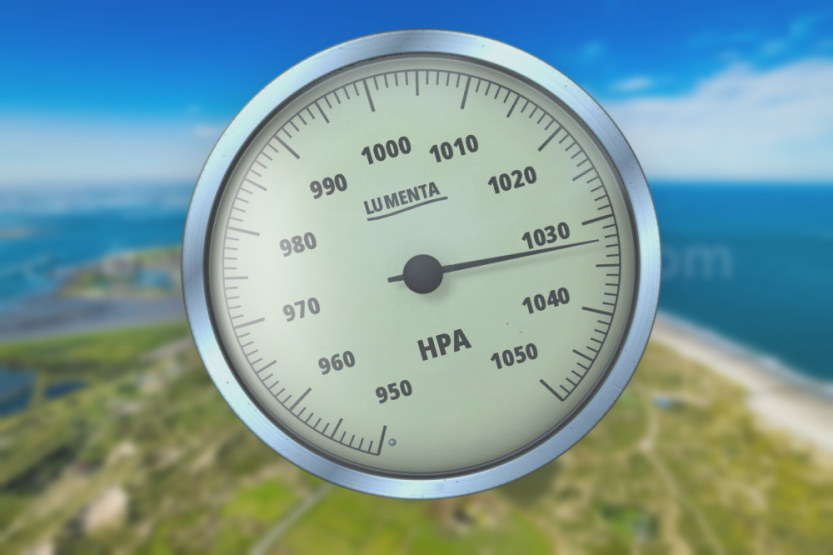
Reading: 1032; hPa
